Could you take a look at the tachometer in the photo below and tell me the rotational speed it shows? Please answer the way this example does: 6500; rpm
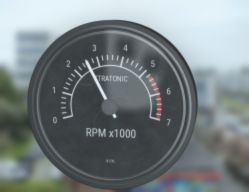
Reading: 2600; rpm
